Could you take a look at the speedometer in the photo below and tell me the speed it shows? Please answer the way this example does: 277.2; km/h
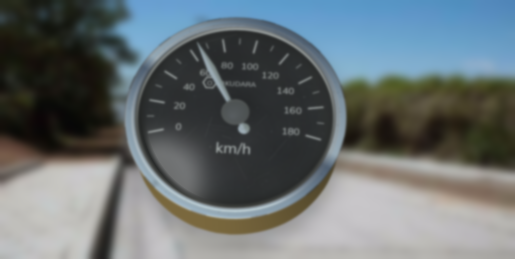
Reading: 65; km/h
